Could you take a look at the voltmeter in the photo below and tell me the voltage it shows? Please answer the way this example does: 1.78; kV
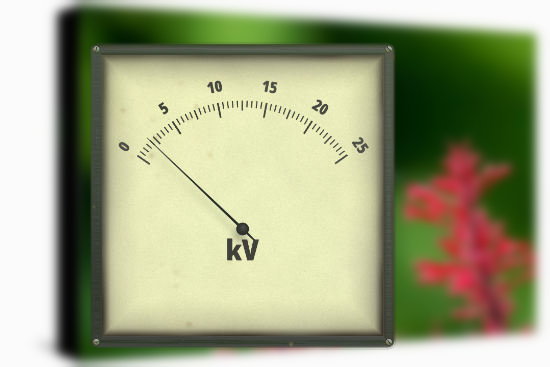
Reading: 2; kV
